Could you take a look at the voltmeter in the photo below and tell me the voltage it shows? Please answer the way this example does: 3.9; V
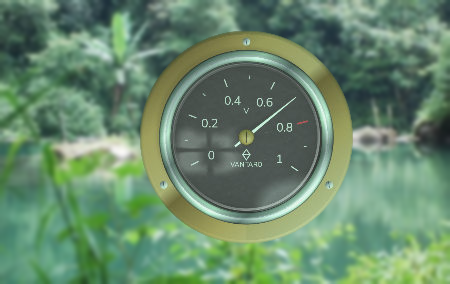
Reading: 0.7; V
